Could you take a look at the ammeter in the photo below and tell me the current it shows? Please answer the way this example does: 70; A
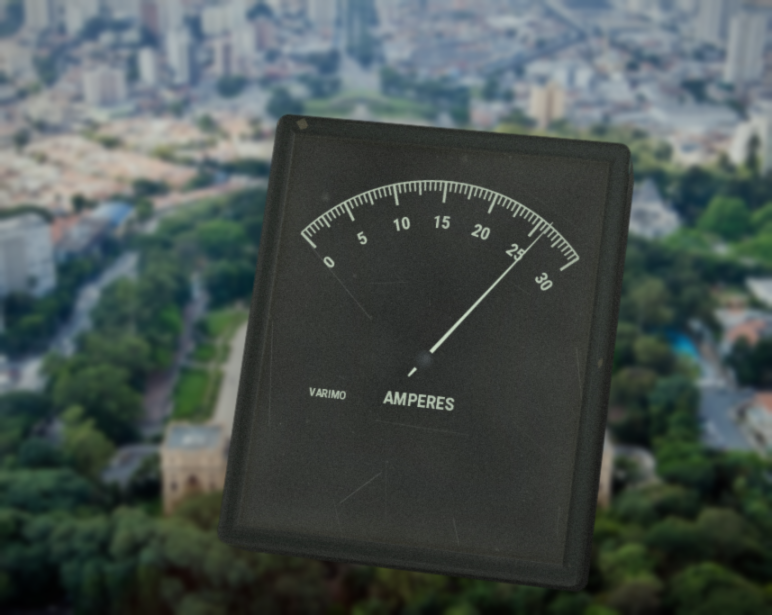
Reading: 26; A
